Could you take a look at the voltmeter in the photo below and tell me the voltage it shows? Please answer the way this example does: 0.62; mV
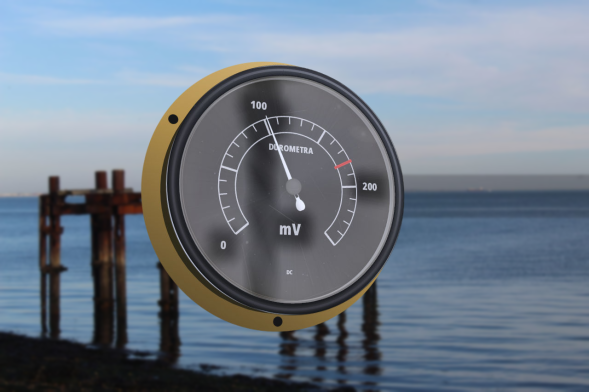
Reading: 100; mV
